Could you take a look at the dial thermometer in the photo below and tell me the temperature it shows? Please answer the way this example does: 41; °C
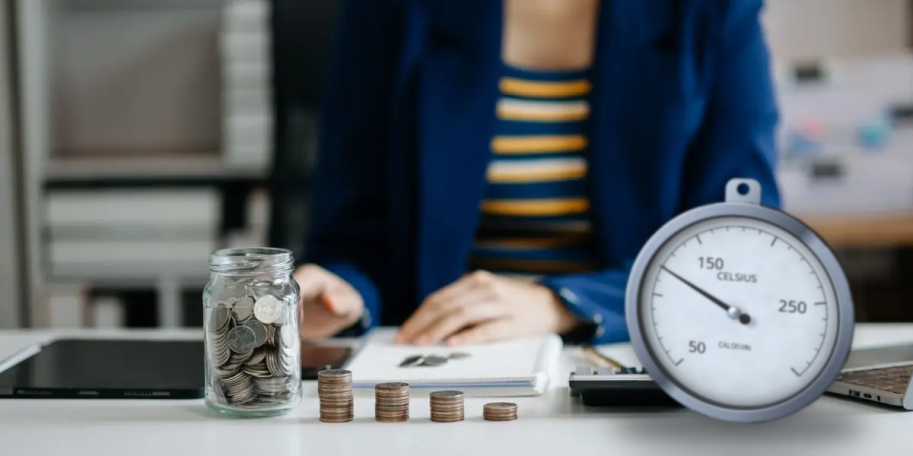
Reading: 120; °C
